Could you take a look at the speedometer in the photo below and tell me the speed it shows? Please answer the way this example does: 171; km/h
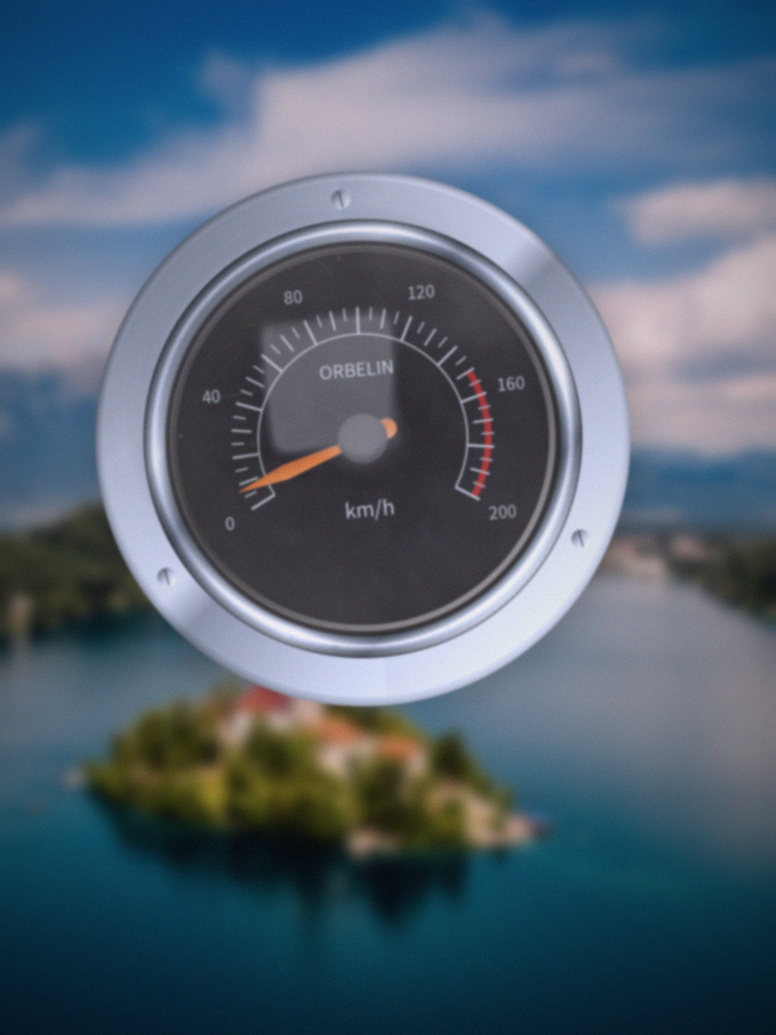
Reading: 7.5; km/h
